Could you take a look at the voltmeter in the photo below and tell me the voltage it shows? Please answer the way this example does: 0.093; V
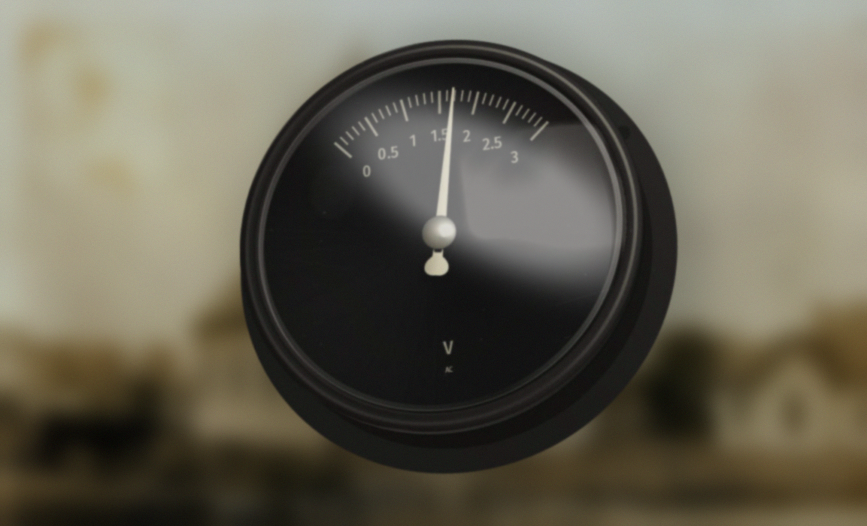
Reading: 1.7; V
